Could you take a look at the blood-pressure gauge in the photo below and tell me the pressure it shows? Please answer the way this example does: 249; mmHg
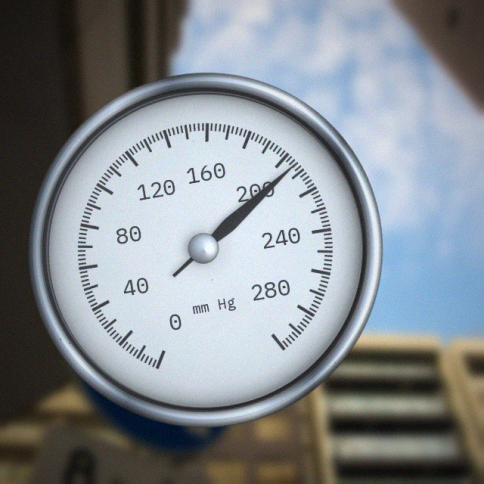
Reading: 206; mmHg
